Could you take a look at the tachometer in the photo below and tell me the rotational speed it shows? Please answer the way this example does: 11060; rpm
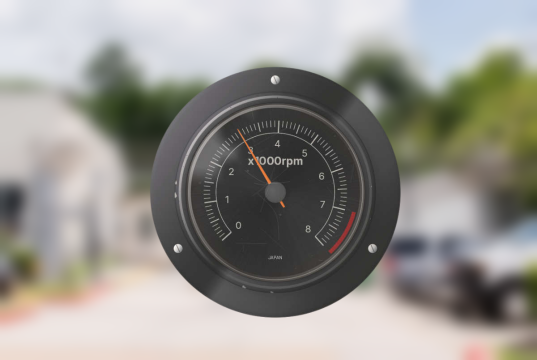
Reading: 3000; rpm
